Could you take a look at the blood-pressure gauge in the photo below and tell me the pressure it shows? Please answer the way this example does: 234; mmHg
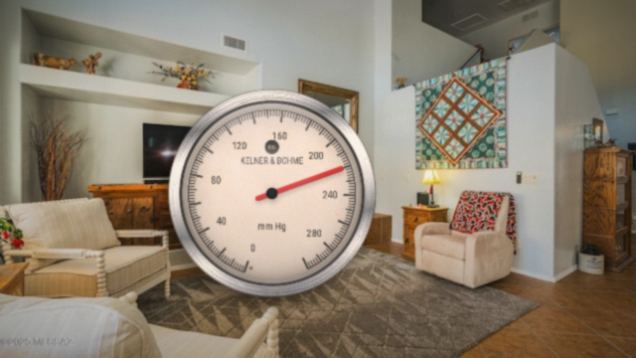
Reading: 220; mmHg
